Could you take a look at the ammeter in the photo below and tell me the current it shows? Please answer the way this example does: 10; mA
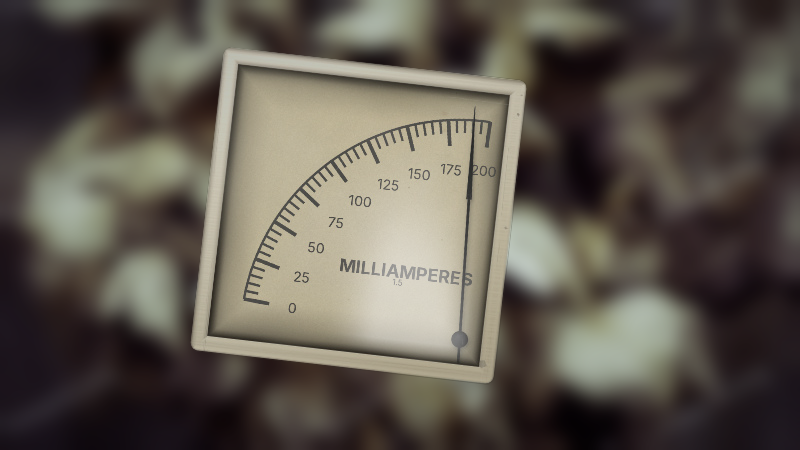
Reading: 190; mA
